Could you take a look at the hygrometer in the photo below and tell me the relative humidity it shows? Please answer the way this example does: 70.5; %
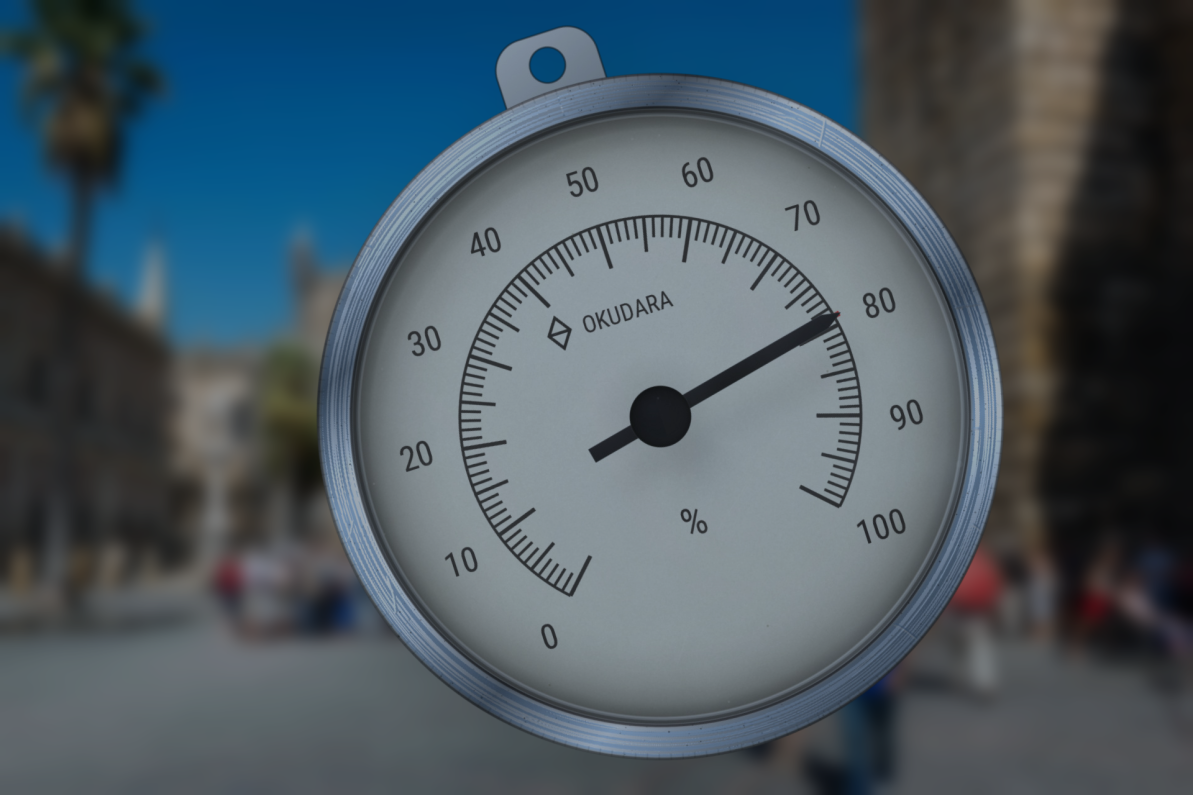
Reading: 79; %
